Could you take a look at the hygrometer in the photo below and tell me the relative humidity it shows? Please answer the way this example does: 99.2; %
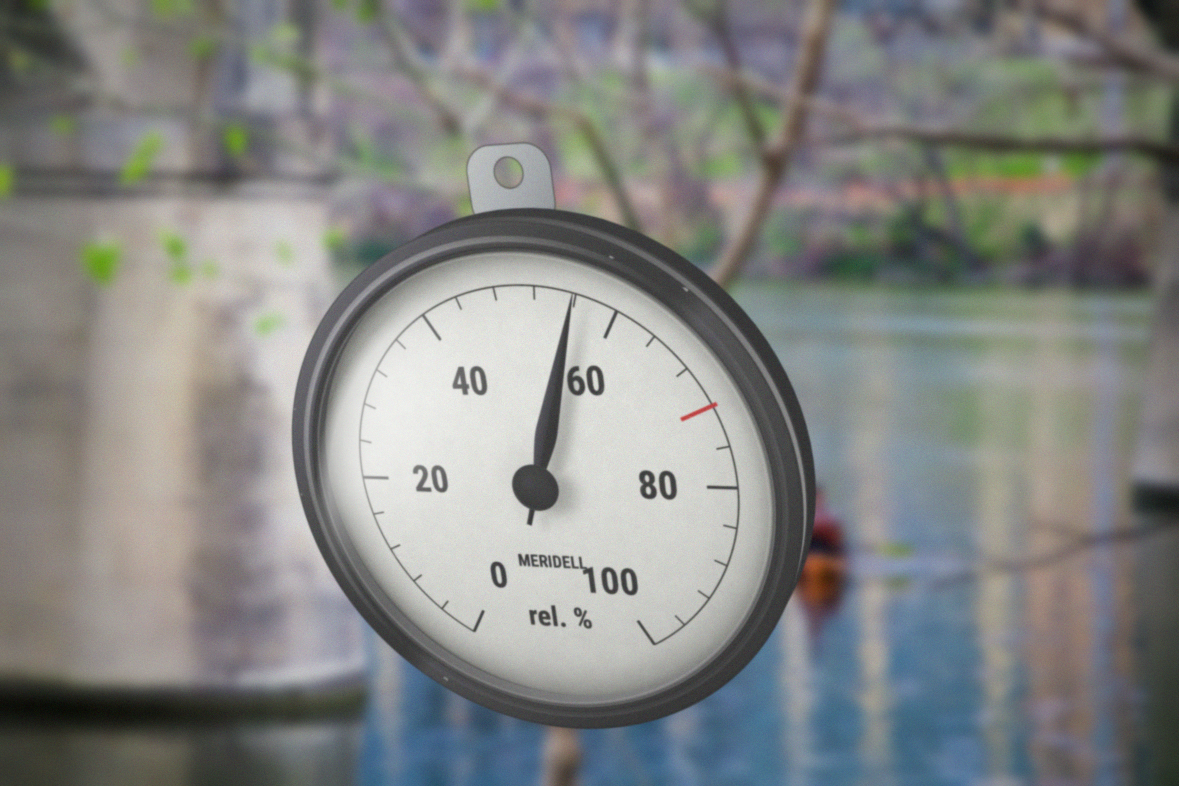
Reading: 56; %
